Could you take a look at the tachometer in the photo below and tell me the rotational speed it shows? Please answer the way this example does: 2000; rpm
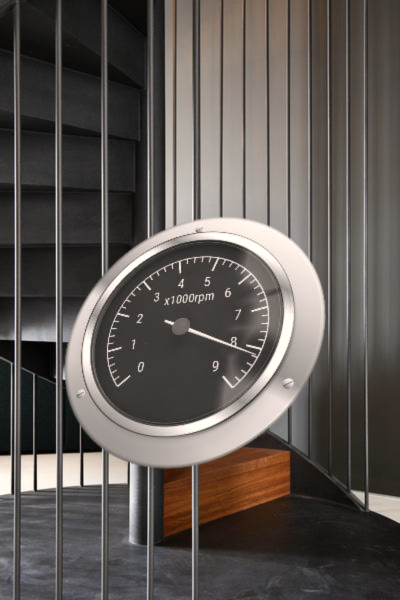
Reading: 8200; rpm
